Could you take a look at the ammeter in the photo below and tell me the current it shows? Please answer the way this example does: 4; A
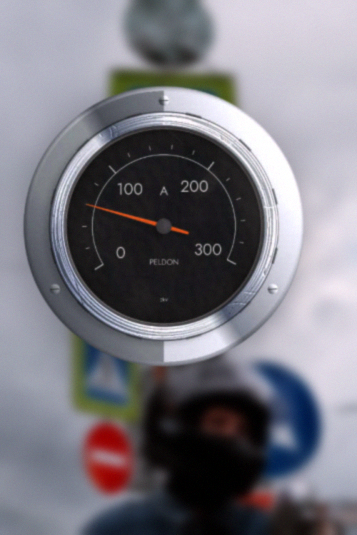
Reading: 60; A
